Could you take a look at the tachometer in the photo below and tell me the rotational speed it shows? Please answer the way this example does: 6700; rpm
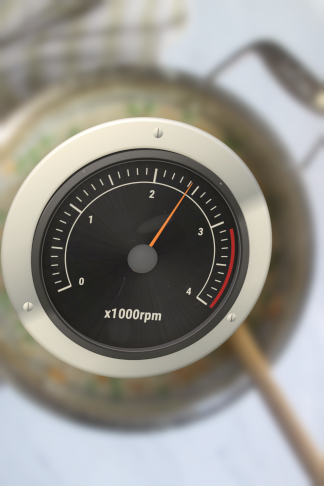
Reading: 2400; rpm
